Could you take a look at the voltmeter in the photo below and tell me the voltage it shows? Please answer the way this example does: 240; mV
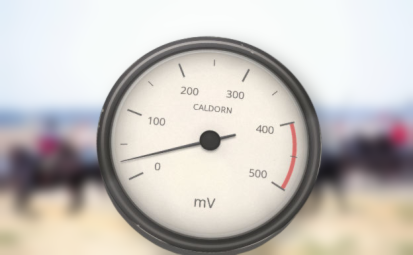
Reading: 25; mV
